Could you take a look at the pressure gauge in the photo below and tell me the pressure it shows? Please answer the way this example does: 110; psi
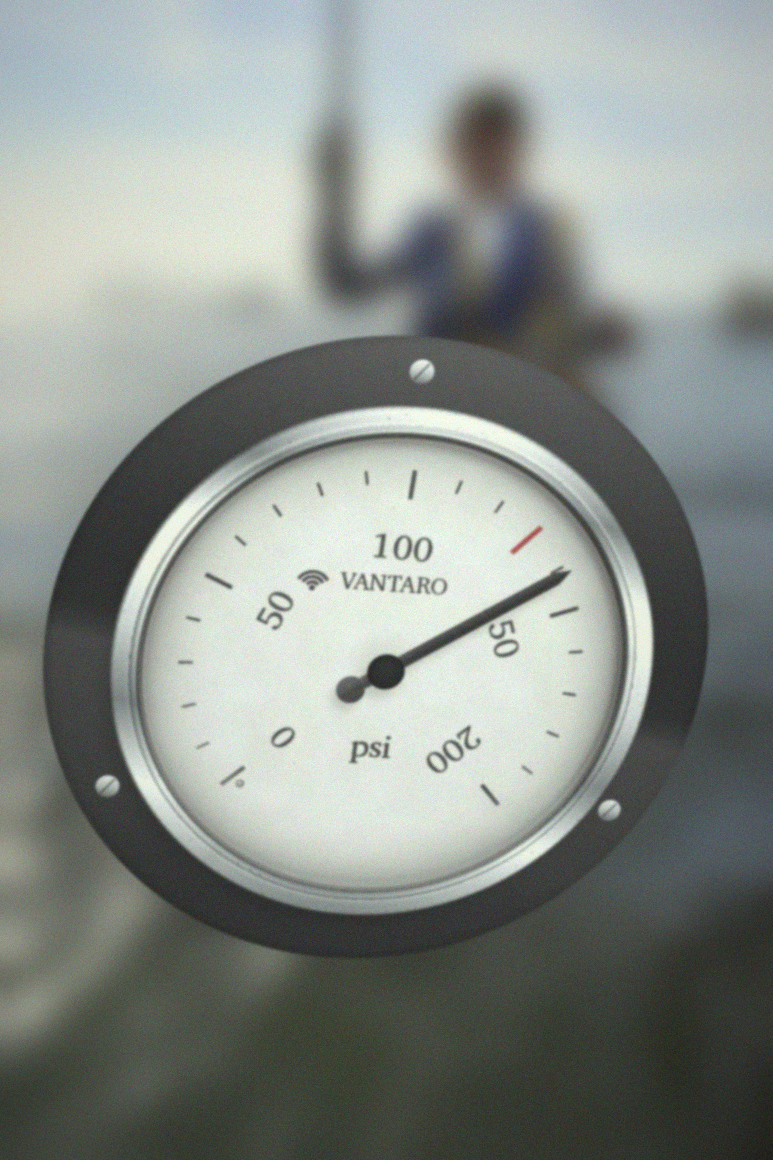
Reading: 140; psi
